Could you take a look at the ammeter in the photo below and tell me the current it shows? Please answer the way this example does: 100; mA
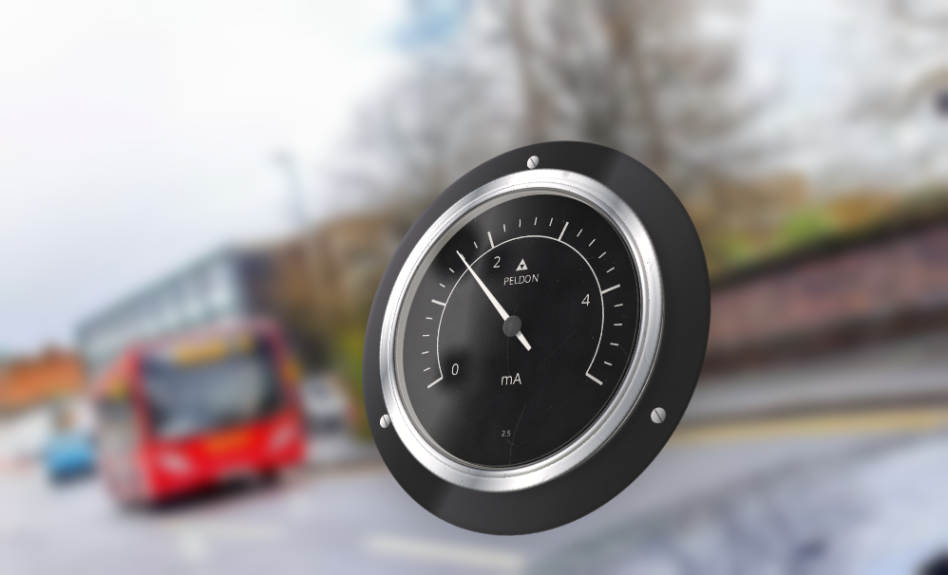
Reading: 1.6; mA
